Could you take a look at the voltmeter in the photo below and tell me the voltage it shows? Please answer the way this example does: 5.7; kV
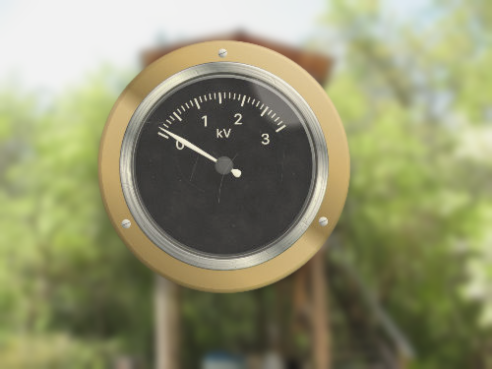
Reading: 0.1; kV
